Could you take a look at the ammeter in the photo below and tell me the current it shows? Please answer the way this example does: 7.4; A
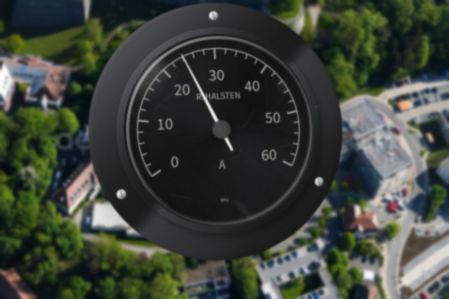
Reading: 24; A
